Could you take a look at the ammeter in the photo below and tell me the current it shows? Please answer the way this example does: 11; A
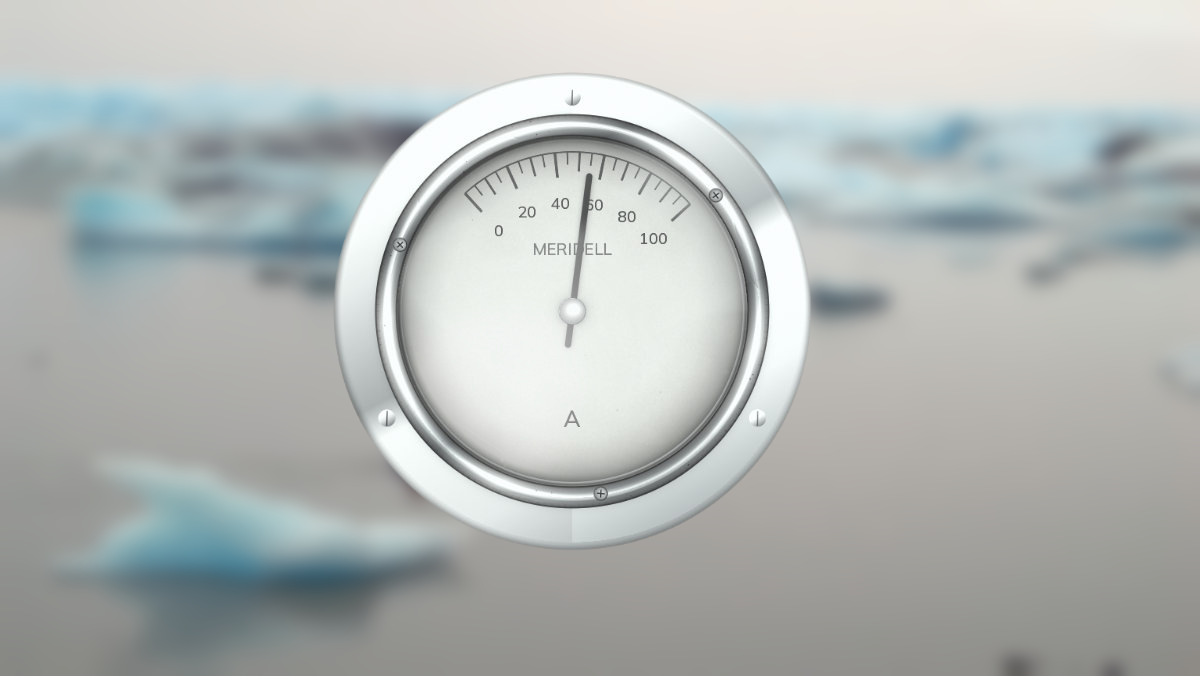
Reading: 55; A
